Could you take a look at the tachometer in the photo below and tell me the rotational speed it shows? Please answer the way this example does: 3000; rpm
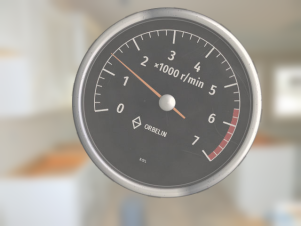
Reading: 1400; rpm
